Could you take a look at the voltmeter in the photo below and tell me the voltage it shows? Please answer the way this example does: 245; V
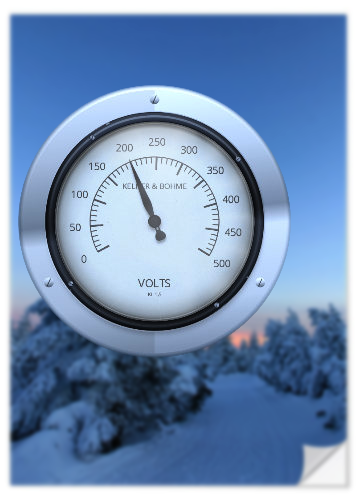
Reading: 200; V
